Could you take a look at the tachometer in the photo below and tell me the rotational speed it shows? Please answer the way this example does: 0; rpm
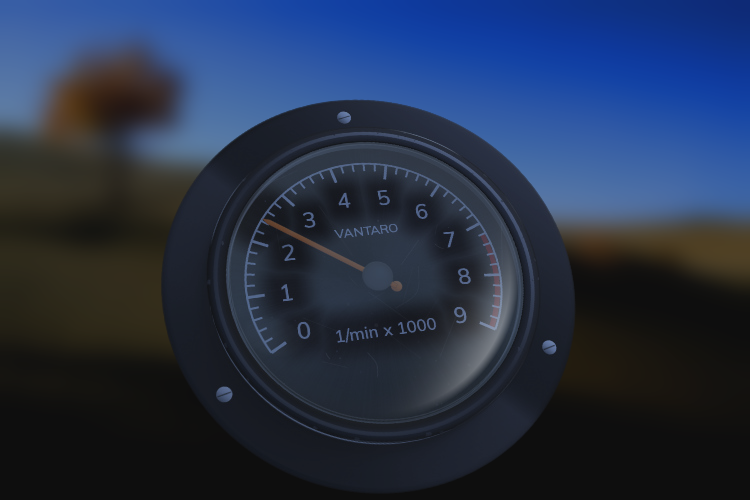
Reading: 2400; rpm
